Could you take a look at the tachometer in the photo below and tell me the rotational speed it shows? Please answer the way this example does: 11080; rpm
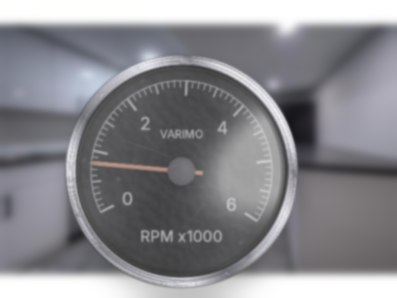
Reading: 800; rpm
